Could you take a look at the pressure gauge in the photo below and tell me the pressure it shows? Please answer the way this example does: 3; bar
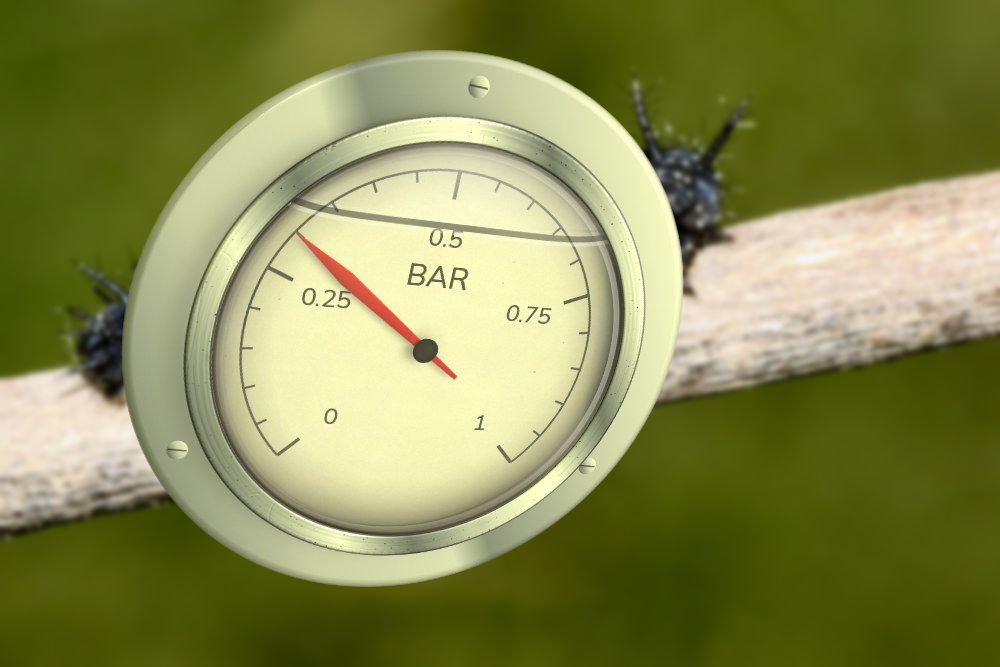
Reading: 0.3; bar
